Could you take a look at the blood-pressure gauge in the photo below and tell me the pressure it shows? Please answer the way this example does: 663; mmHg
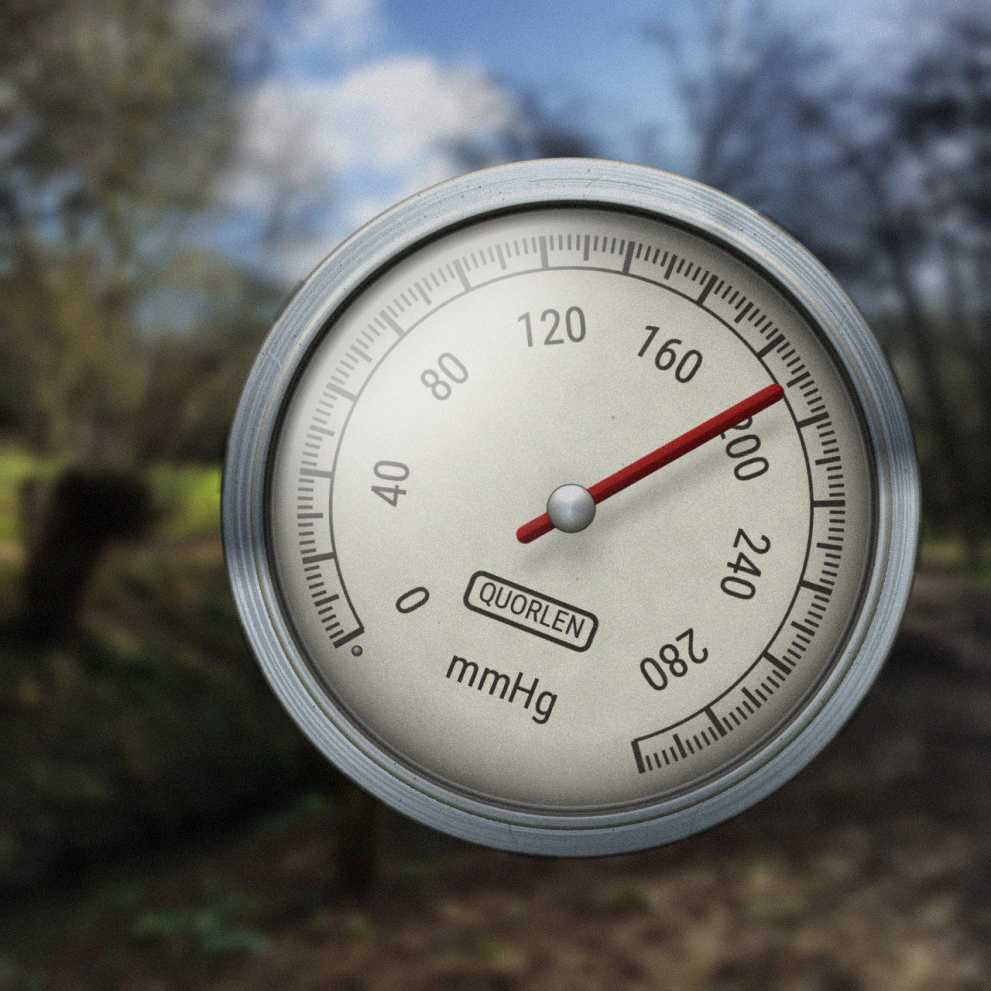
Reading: 190; mmHg
